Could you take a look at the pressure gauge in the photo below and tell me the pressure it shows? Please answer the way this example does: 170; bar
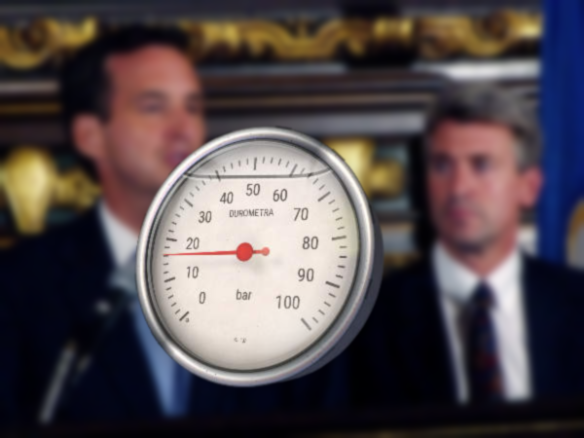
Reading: 16; bar
